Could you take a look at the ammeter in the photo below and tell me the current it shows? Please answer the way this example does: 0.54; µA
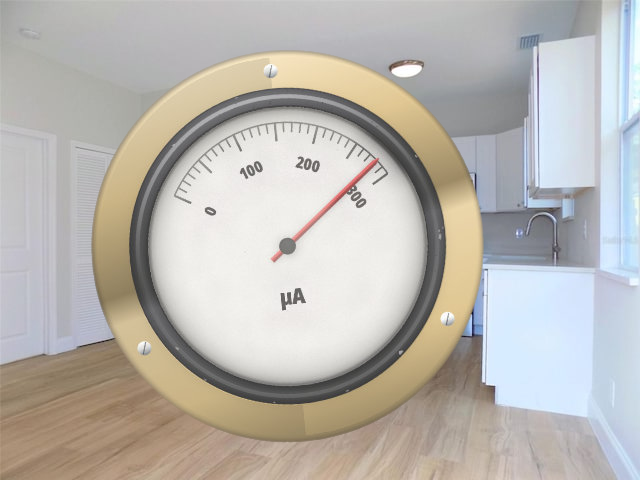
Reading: 280; µA
